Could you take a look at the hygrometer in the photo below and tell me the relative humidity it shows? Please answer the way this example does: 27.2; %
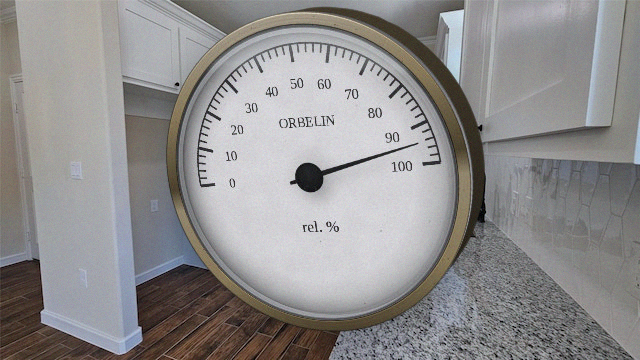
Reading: 94; %
